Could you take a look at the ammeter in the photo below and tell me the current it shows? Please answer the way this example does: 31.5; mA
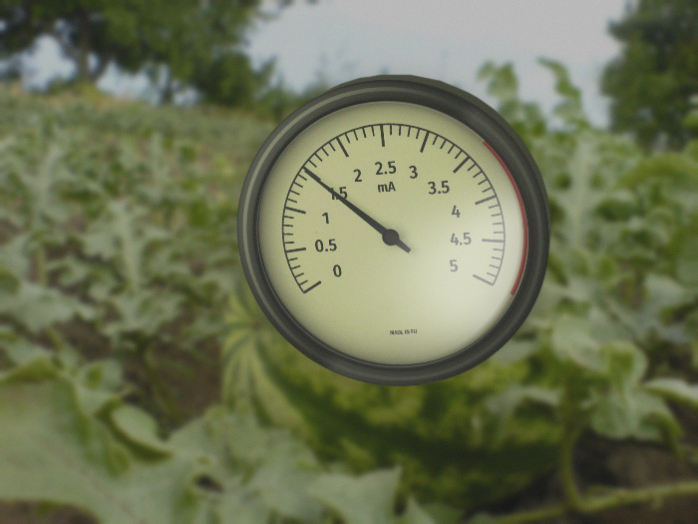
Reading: 1.5; mA
